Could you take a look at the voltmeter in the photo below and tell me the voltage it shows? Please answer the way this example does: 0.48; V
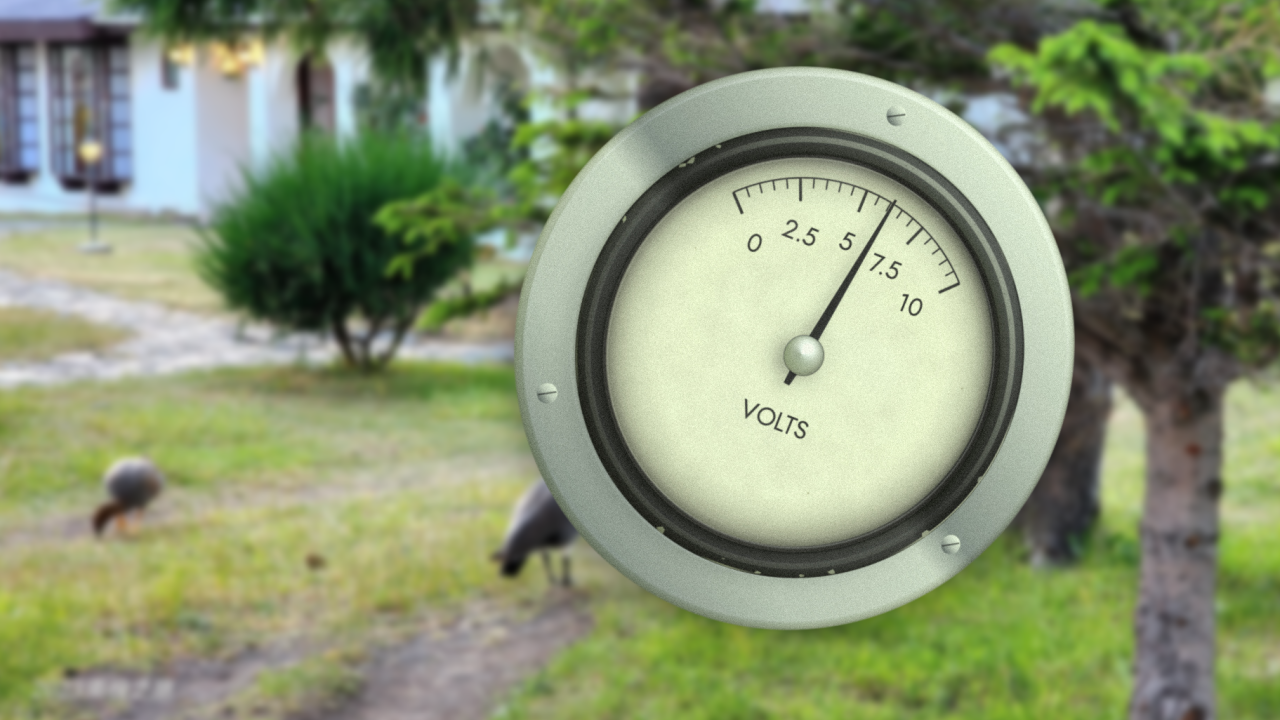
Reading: 6; V
